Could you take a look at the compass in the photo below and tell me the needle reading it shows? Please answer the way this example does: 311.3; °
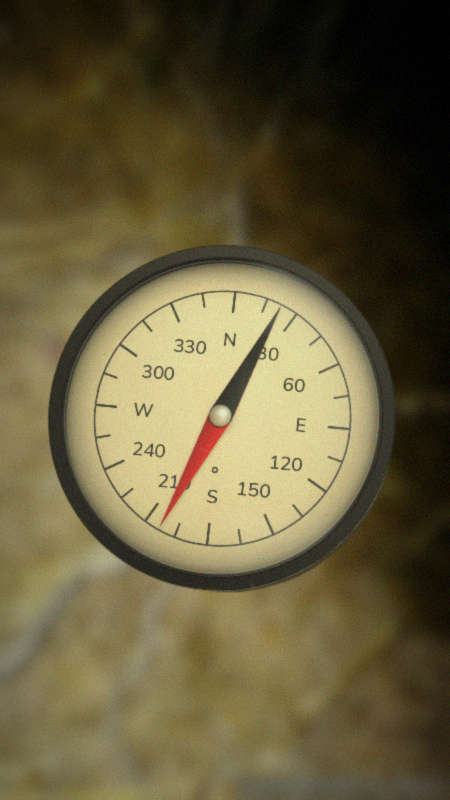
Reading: 202.5; °
